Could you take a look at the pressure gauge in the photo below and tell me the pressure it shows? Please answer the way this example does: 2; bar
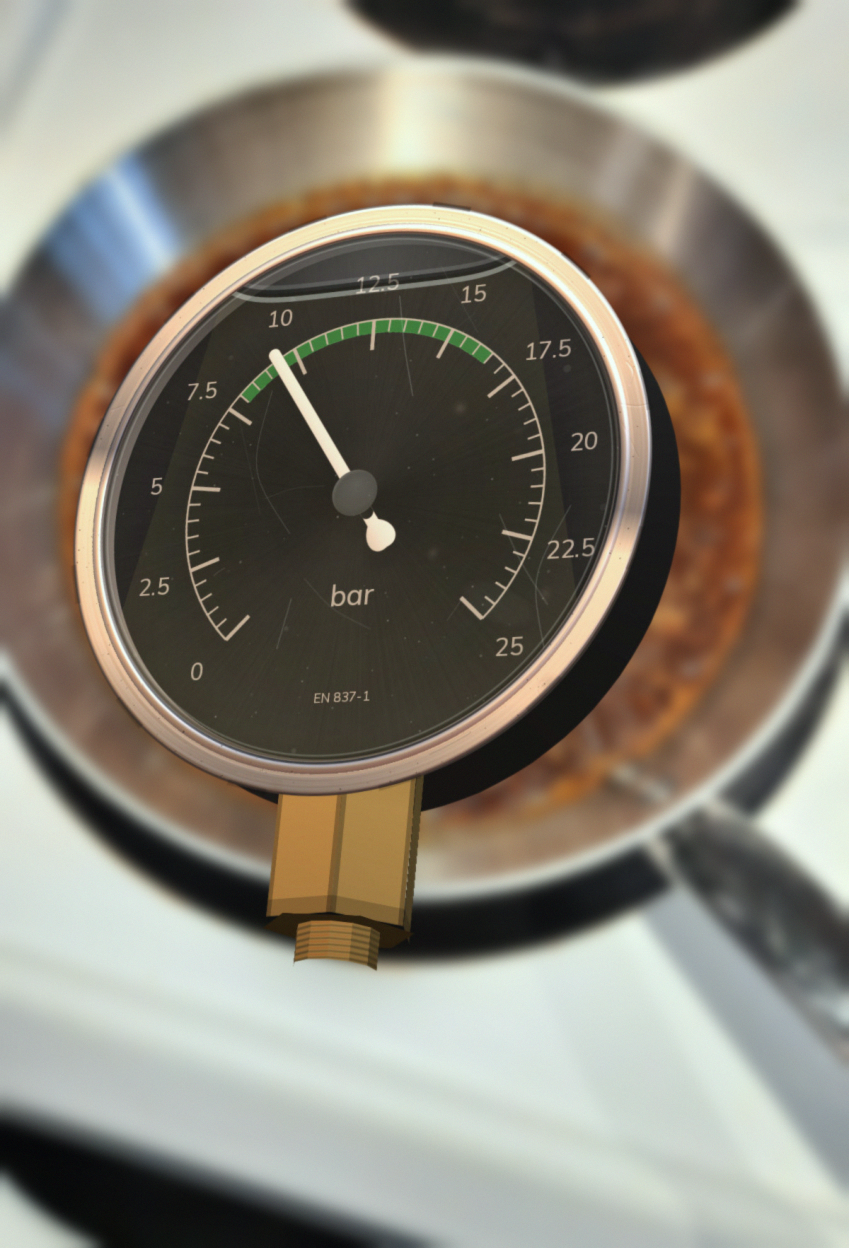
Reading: 9.5; bar
